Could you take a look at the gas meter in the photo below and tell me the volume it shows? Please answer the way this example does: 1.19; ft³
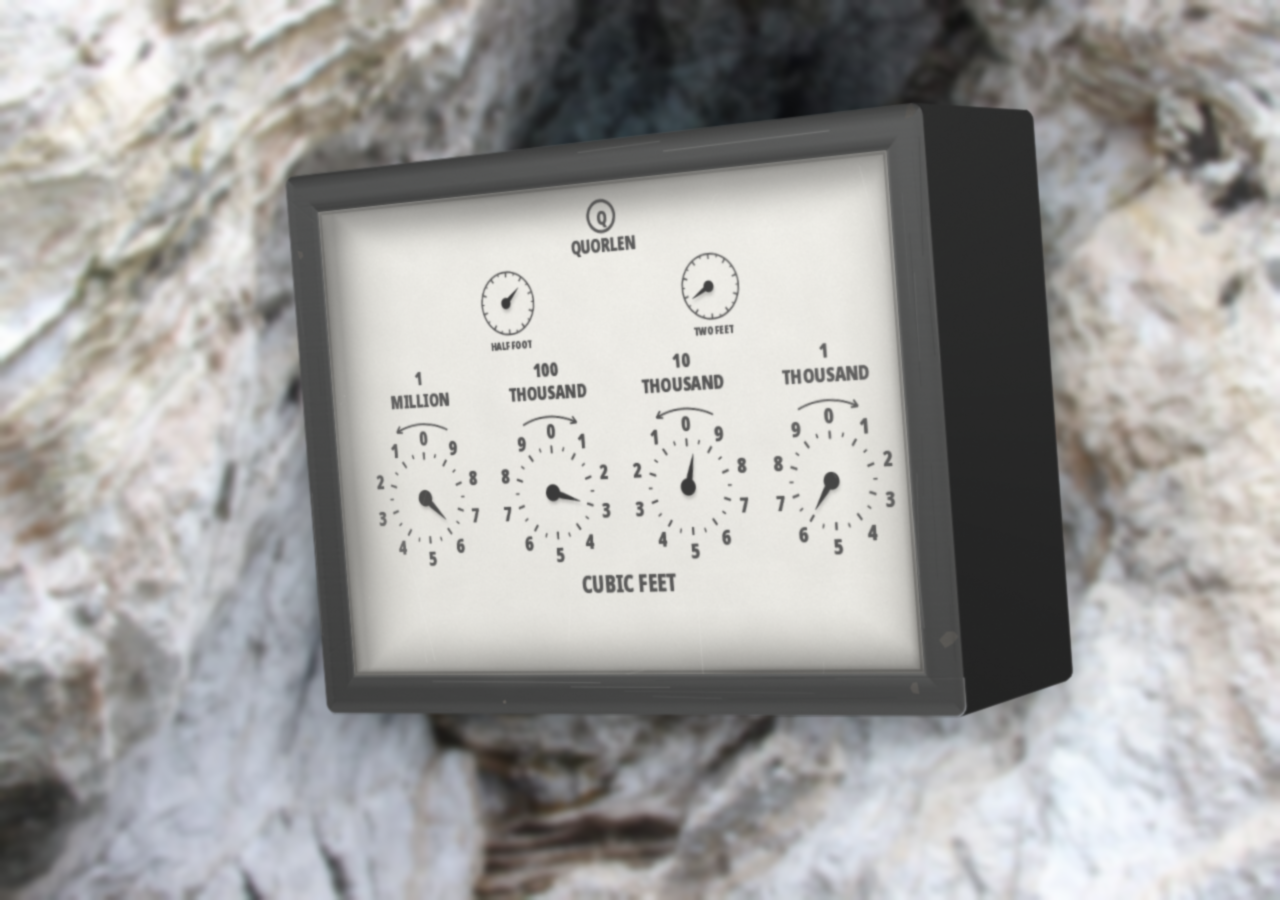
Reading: 629600; ft³
